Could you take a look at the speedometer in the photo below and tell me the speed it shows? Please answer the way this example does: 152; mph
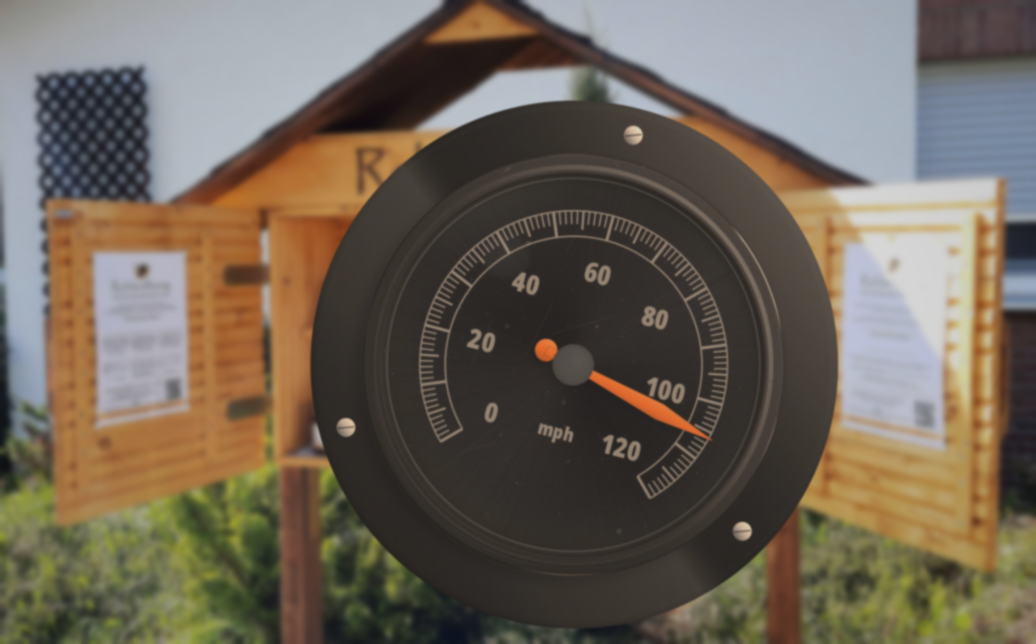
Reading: 106; mph
